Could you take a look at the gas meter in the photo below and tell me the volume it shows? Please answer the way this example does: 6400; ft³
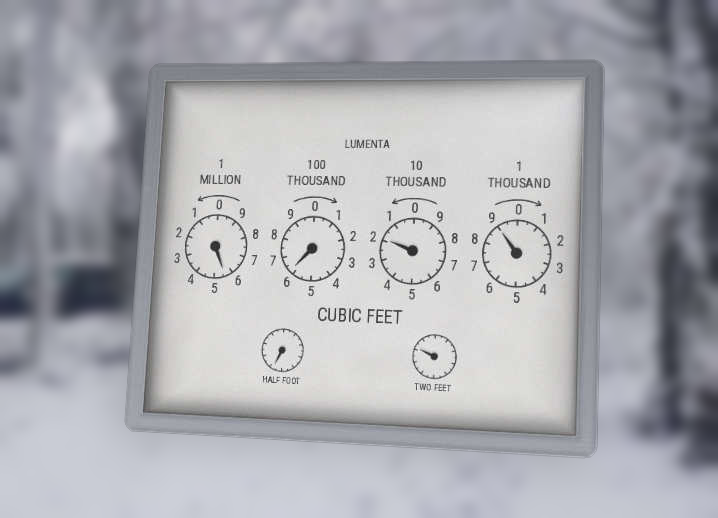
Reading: 561900; ft³
